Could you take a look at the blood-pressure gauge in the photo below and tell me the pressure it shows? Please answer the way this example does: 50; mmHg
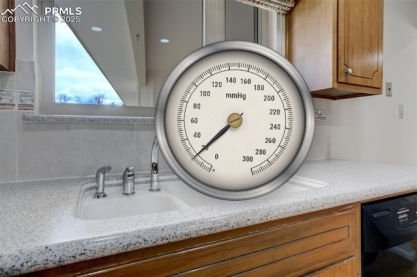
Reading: 20; mmHg
